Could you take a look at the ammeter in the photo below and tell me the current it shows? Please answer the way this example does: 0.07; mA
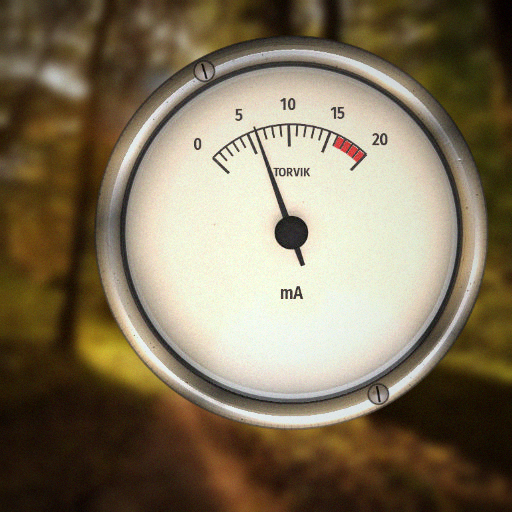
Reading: 6; mA
